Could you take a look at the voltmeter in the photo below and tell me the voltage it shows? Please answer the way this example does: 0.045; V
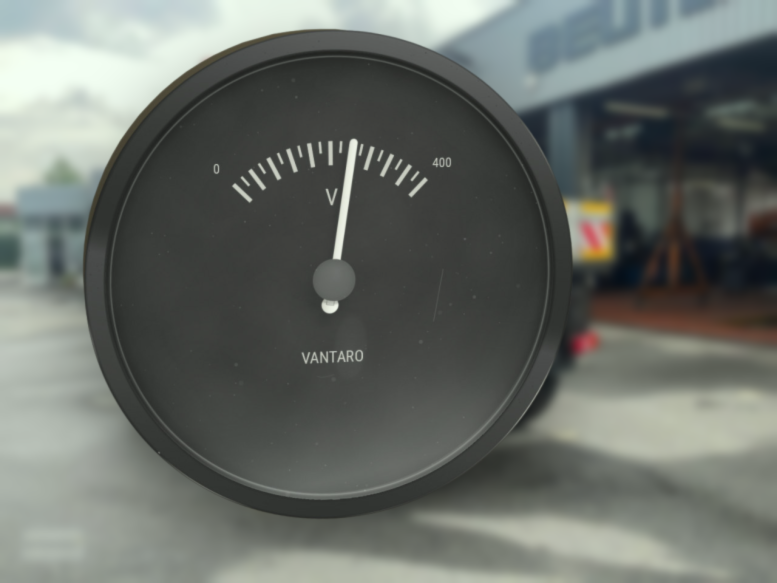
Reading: 240; V
